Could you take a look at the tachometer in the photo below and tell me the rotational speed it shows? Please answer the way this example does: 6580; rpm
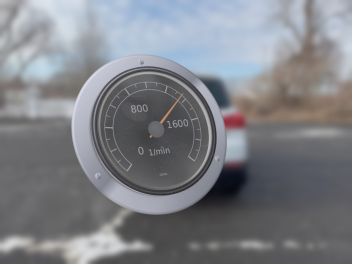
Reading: 1350; rpm
